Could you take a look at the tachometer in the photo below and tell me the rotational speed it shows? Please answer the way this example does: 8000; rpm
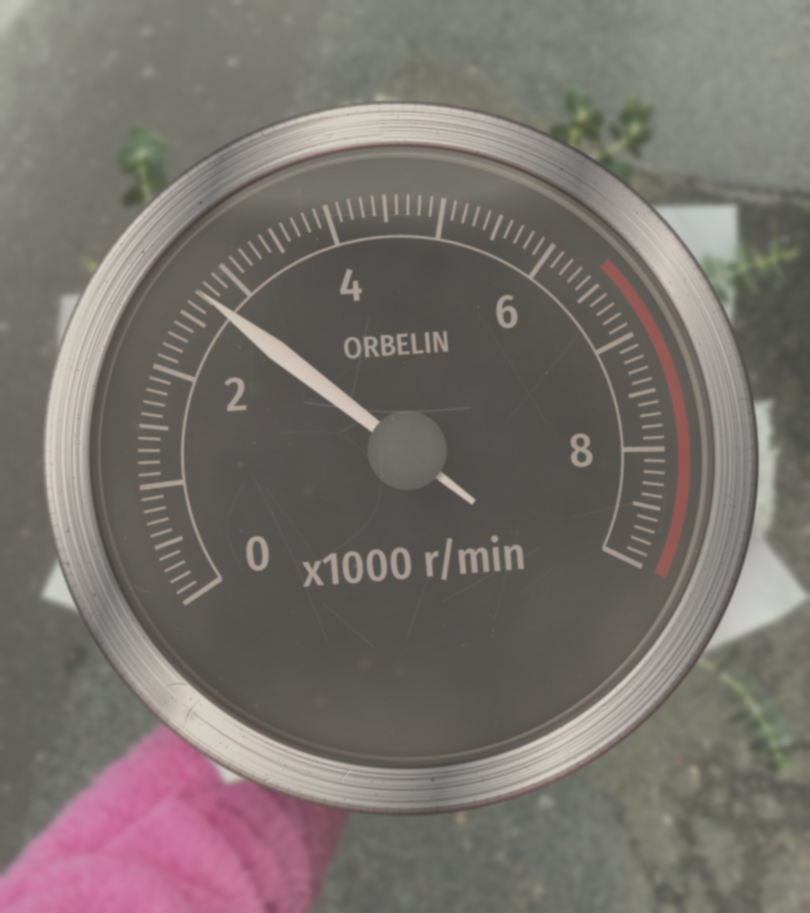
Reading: 2700; rpm
